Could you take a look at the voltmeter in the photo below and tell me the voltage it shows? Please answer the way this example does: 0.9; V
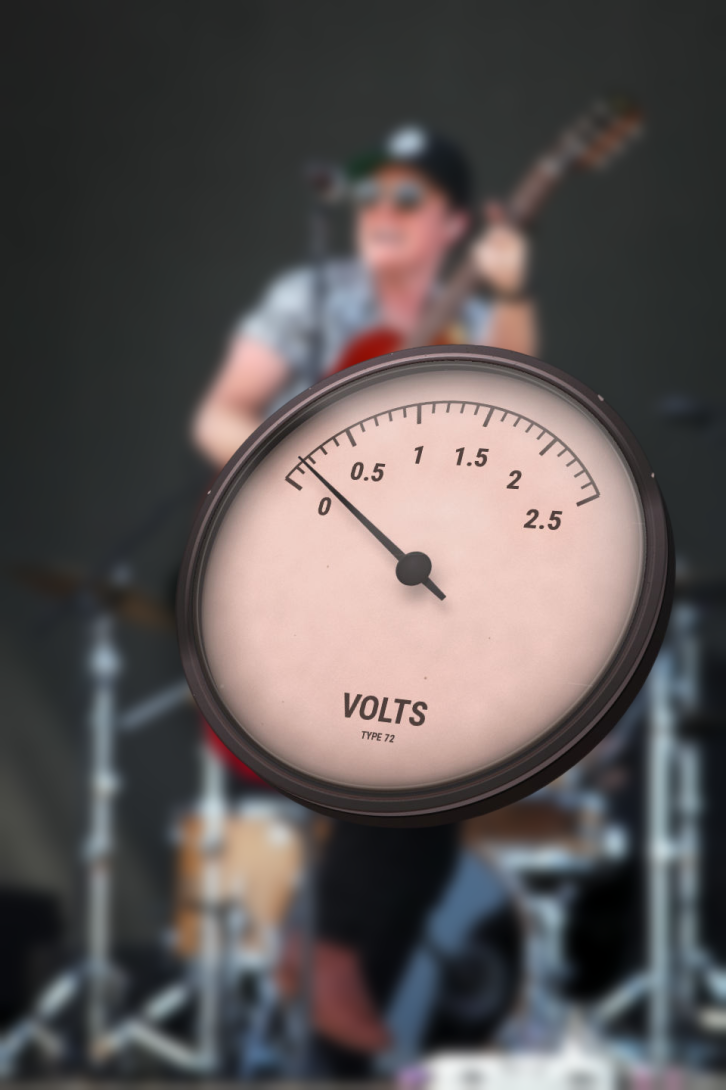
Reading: 0.15; V
